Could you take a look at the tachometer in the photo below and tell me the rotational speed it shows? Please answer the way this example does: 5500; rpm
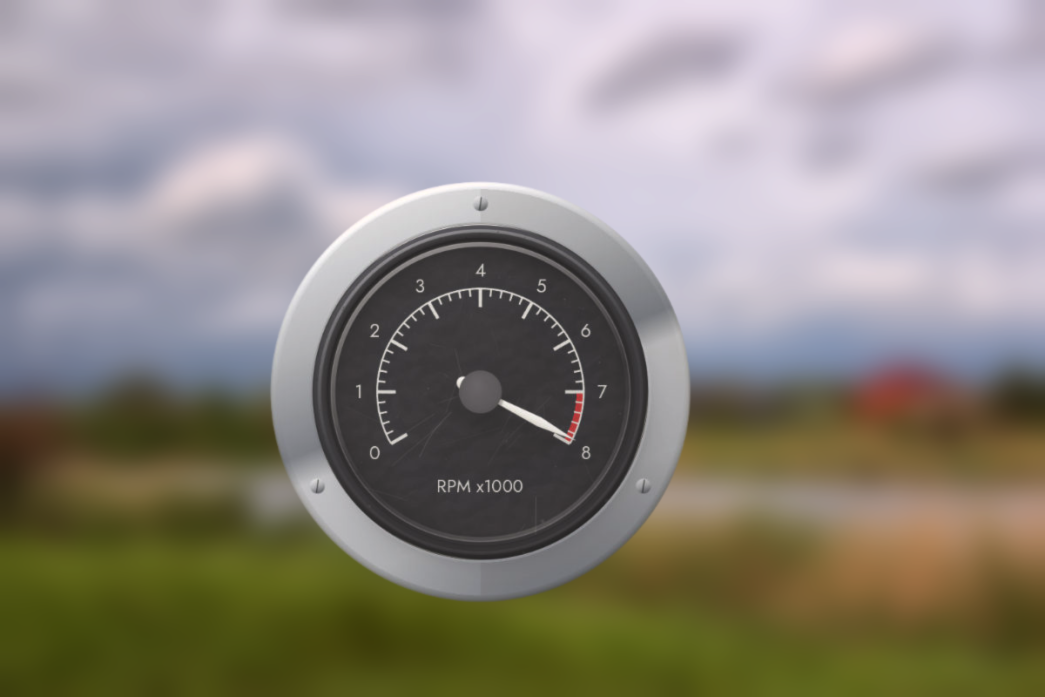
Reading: 7900; rpm
